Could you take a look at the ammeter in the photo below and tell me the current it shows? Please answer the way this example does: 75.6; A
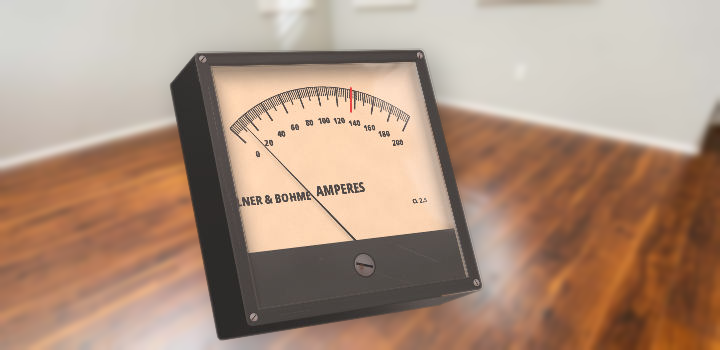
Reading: 10; A
